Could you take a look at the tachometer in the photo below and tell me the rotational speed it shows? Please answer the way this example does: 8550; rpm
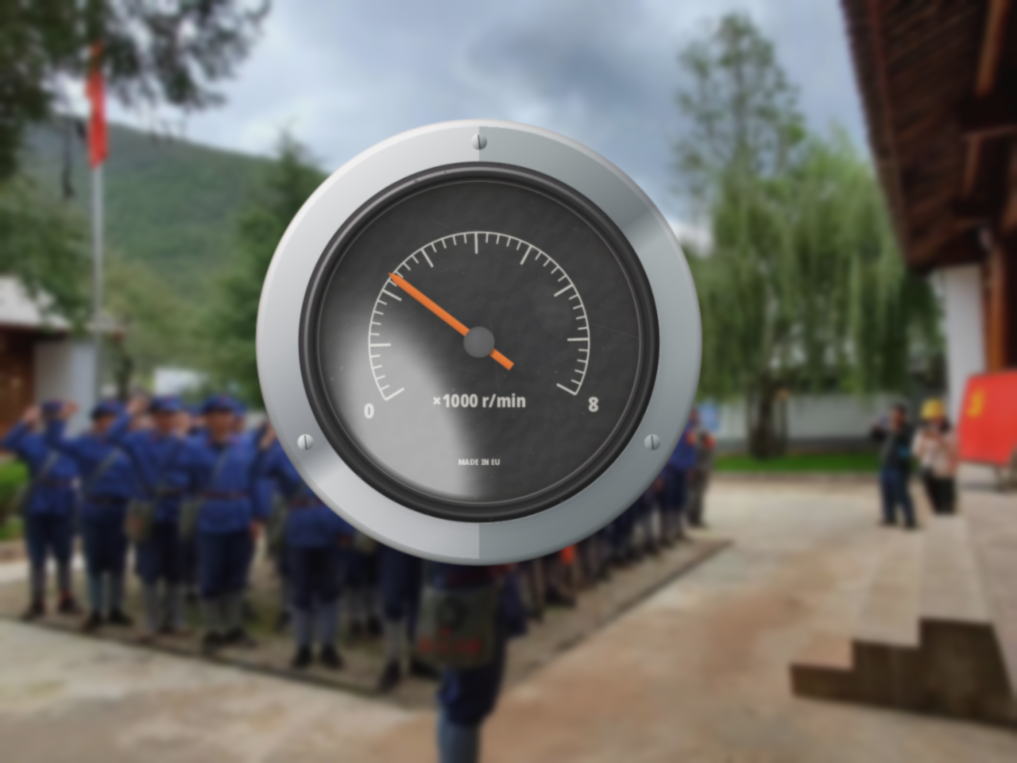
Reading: 2300; rpm
